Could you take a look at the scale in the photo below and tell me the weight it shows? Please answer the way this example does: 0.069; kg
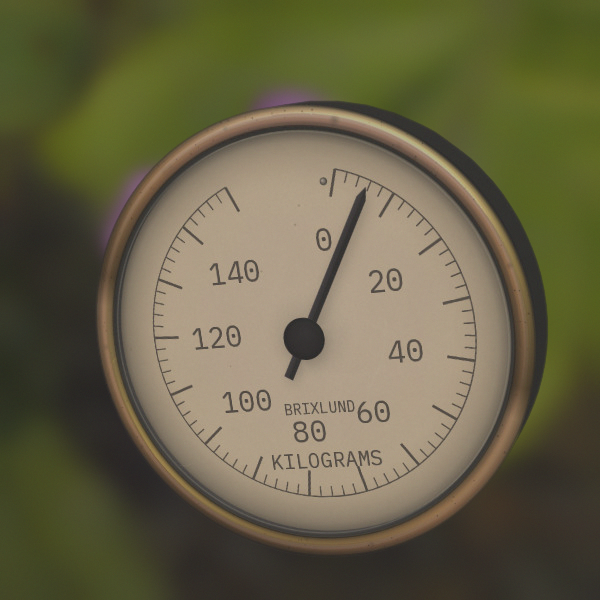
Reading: 6; kg
